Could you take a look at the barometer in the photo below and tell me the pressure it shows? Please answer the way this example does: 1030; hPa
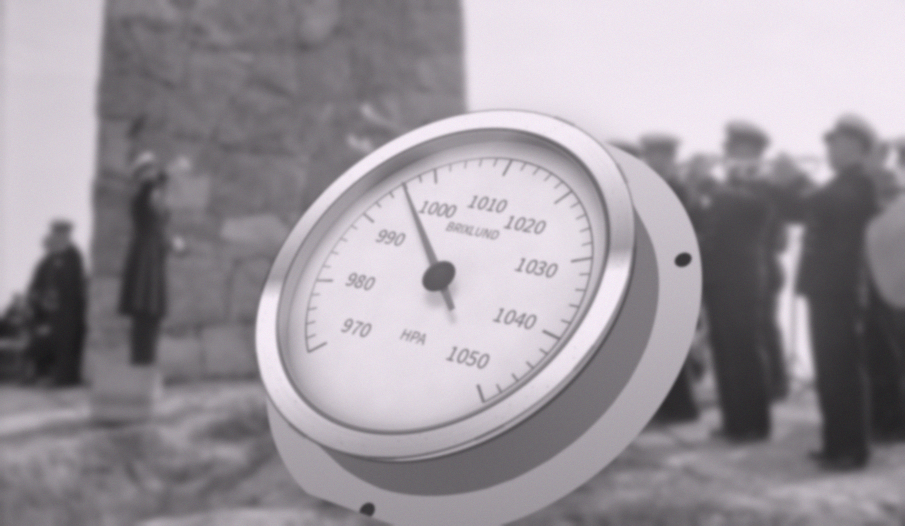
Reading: 996; hPa
